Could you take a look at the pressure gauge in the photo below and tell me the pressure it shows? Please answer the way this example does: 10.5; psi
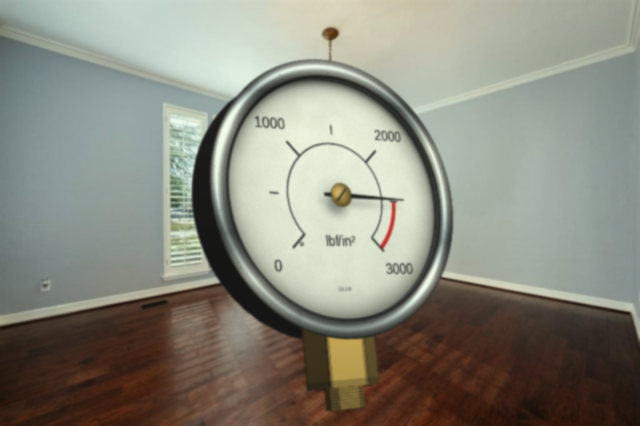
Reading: 2500; psi
